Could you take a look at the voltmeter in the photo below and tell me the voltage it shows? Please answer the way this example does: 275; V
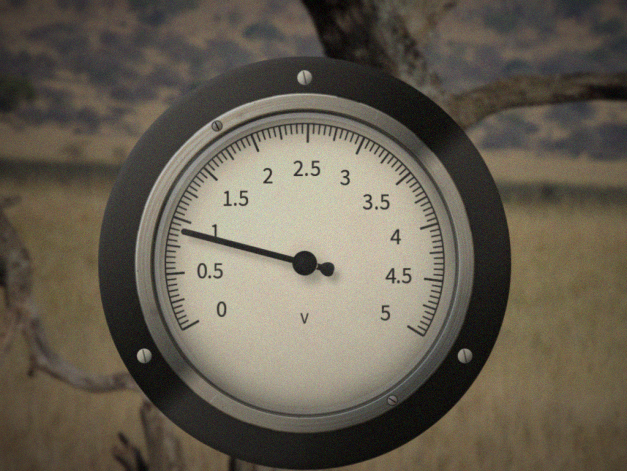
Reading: 0.9; V
